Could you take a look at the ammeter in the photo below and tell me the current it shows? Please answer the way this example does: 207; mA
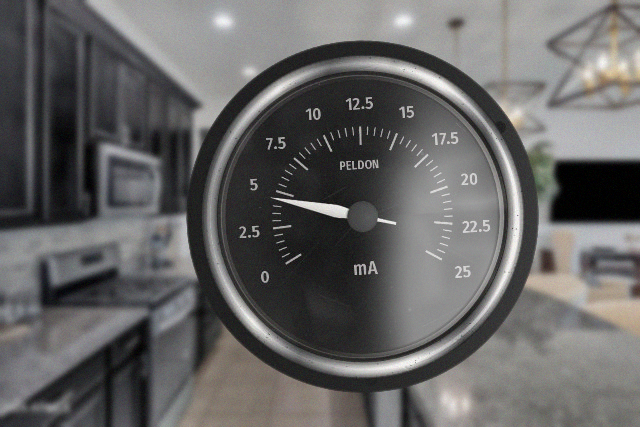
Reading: 4.5; mA
